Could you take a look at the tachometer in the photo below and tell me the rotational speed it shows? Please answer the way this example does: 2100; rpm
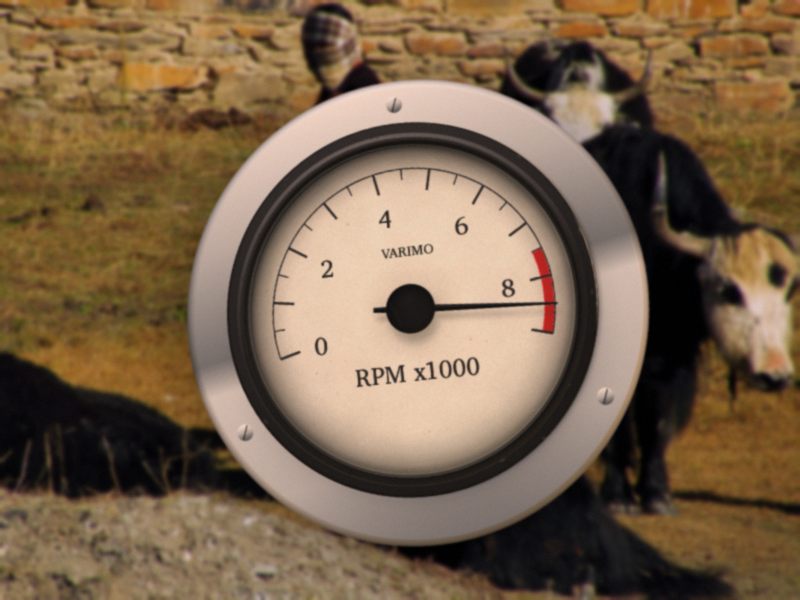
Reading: 8500; rpm
